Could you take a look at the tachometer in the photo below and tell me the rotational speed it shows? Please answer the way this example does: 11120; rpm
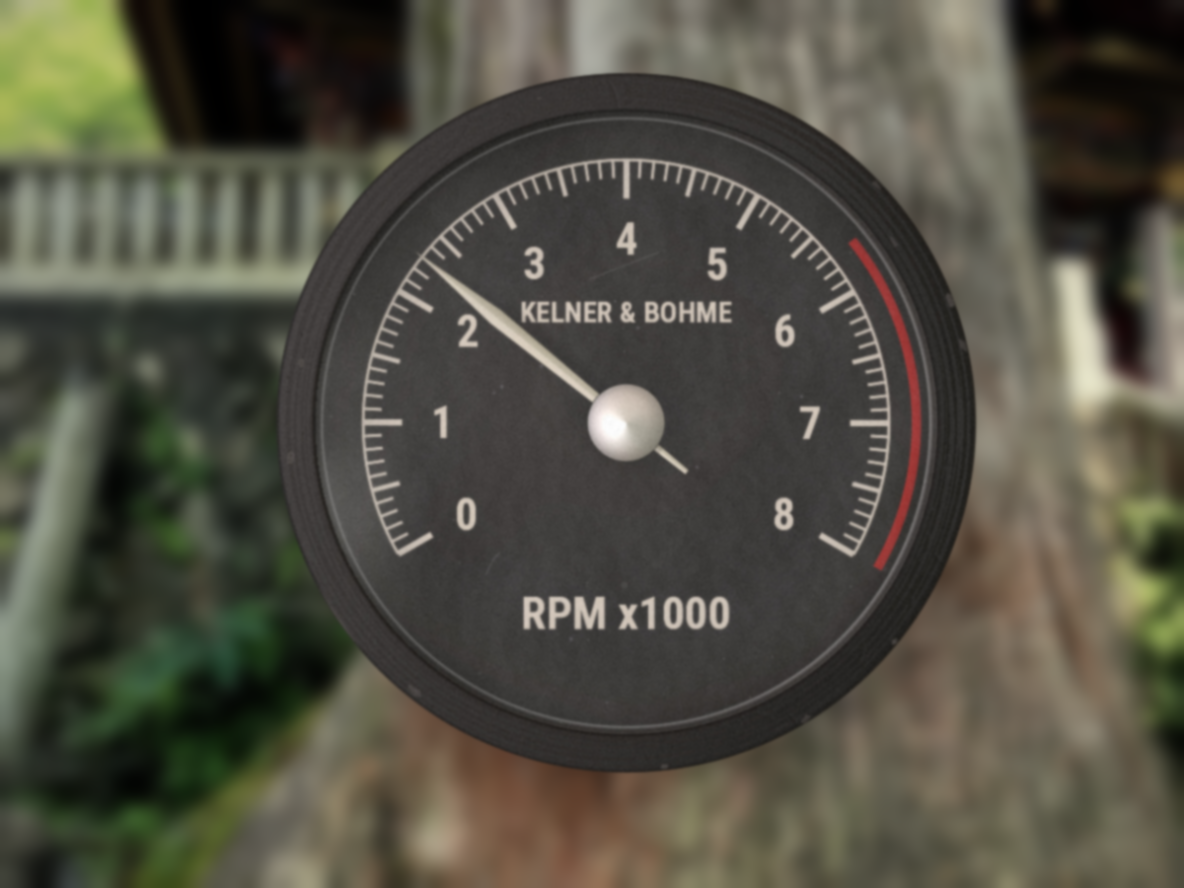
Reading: 2300; rpm
